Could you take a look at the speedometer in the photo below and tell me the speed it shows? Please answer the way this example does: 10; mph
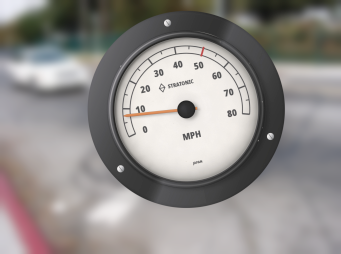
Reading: 7.5; mph
